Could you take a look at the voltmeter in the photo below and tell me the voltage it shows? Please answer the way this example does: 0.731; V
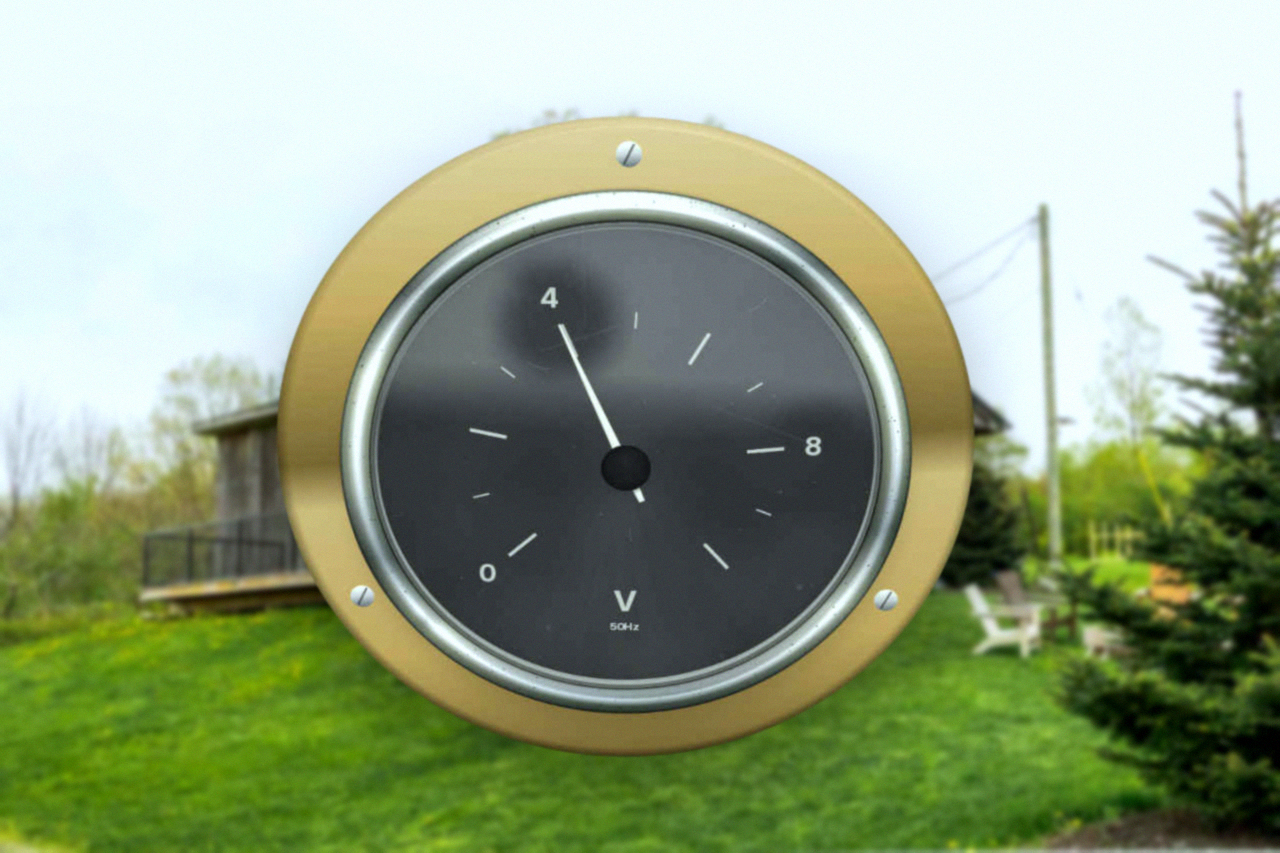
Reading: 4; V
